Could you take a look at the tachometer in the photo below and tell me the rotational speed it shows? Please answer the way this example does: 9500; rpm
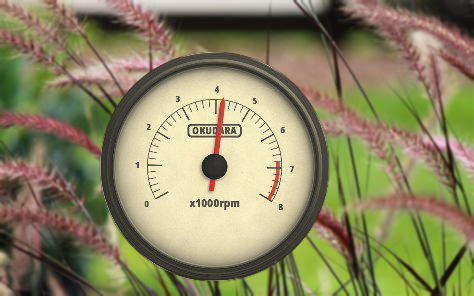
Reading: 4200; rpm
